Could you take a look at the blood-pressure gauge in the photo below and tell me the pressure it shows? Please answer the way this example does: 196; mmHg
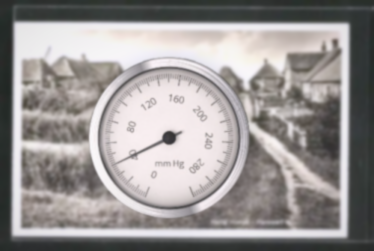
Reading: 40; mmHg
